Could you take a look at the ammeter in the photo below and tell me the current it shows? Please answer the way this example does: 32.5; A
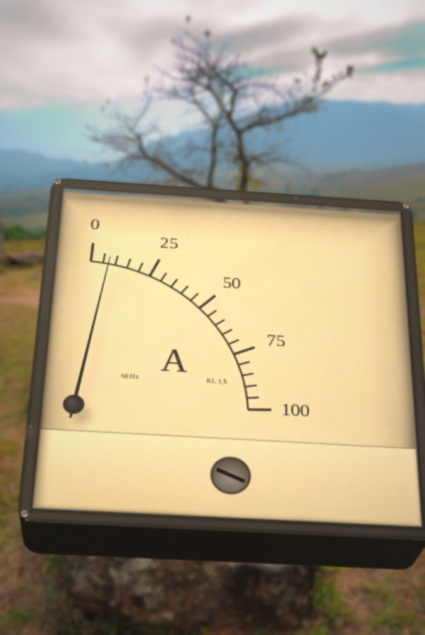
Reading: 7.5; A
